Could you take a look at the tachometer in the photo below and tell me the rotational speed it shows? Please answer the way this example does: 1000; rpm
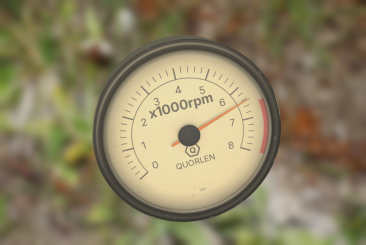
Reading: 6400; rpm
